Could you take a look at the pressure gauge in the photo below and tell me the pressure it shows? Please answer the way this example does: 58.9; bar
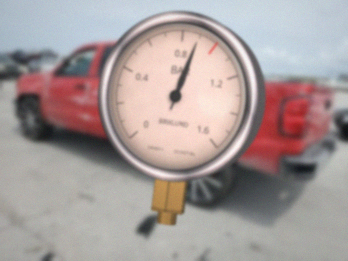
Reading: 0.9; bar
